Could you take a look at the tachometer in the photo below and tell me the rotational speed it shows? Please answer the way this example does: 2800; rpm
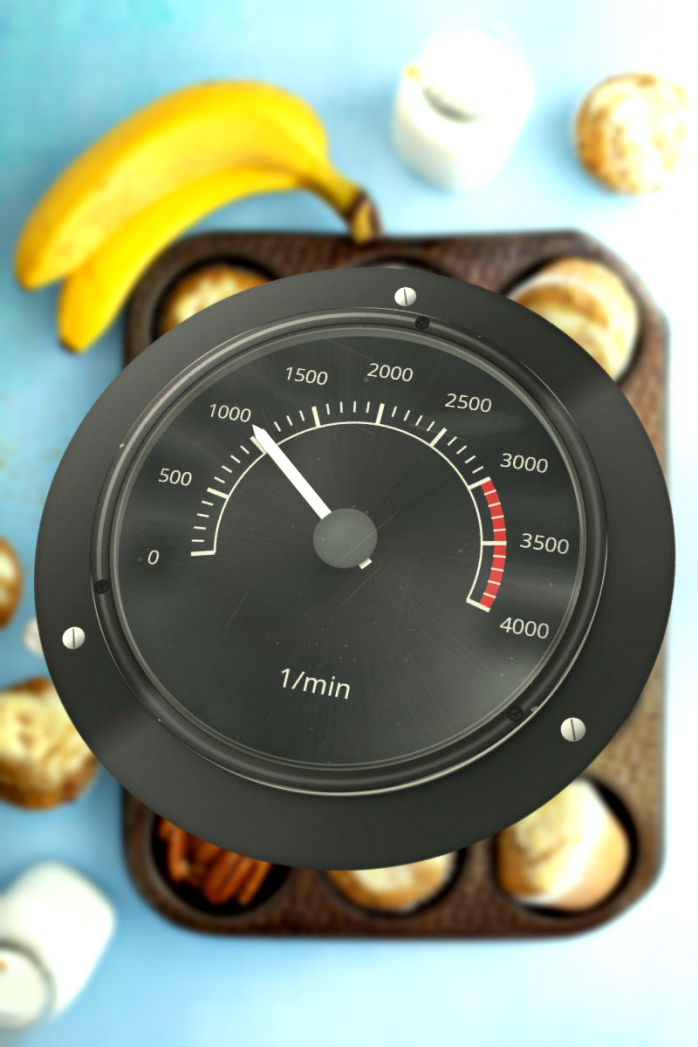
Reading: 1050; rpm
